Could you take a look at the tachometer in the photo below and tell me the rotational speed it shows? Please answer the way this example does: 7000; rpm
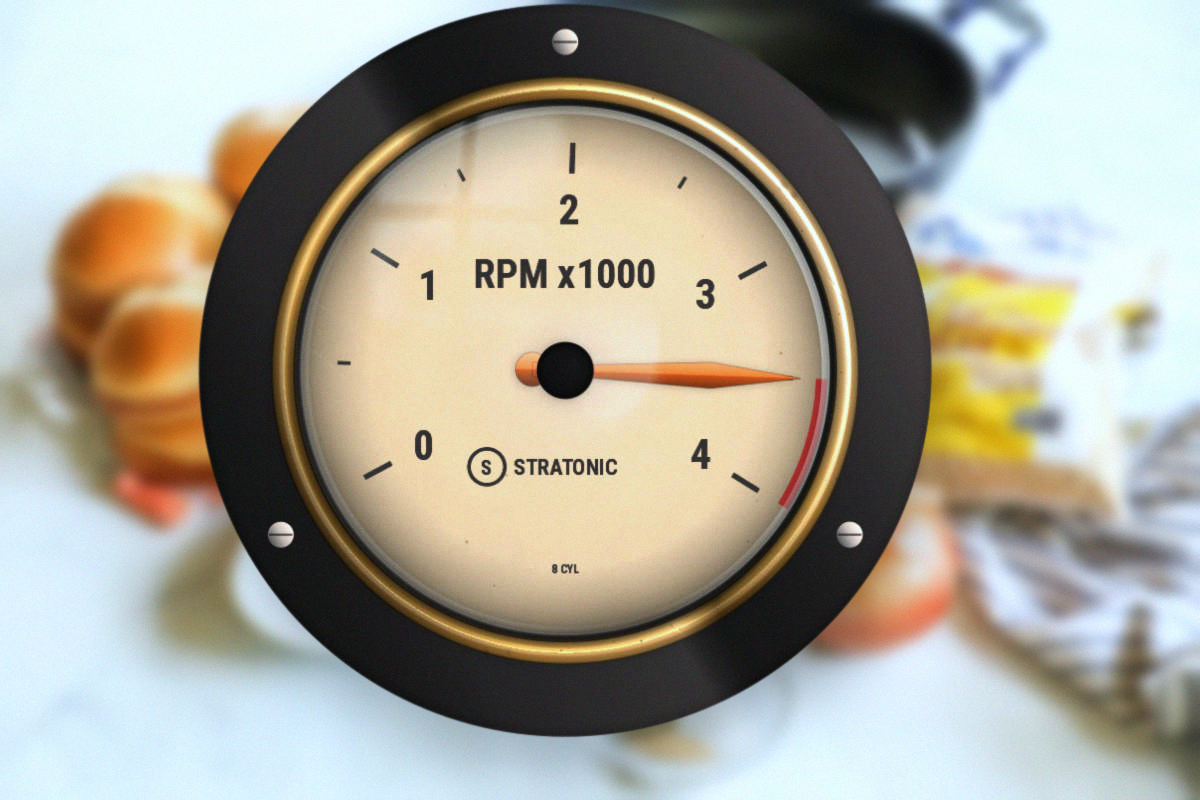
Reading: 3500; rpm
